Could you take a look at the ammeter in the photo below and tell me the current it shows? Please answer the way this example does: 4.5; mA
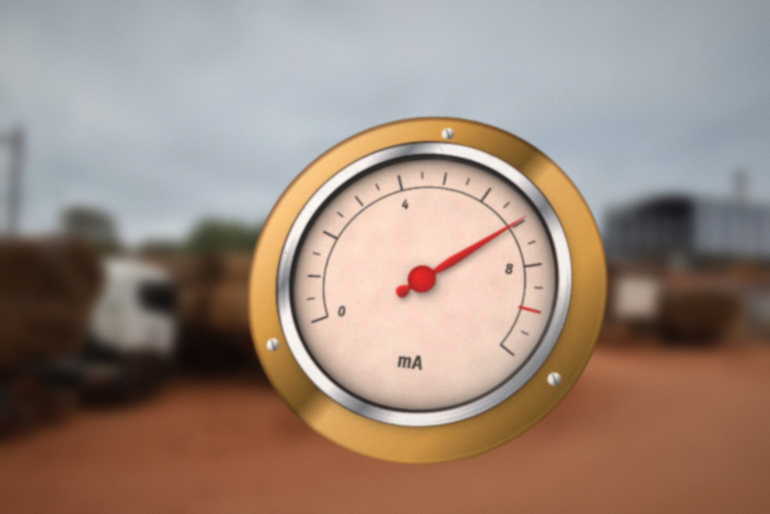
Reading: 7; mA
